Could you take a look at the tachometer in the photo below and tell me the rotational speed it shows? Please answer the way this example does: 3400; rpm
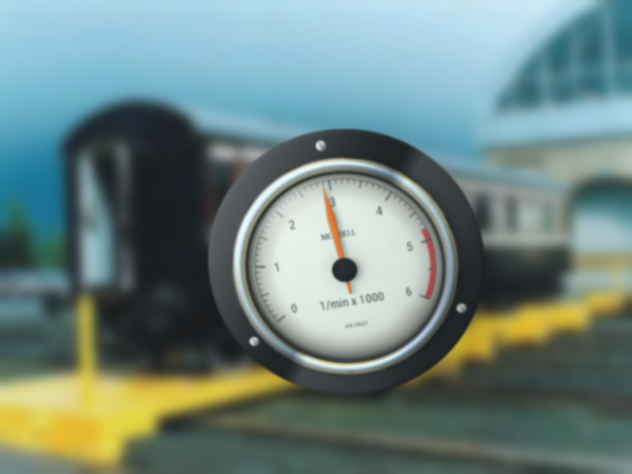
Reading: 2900; rpm
